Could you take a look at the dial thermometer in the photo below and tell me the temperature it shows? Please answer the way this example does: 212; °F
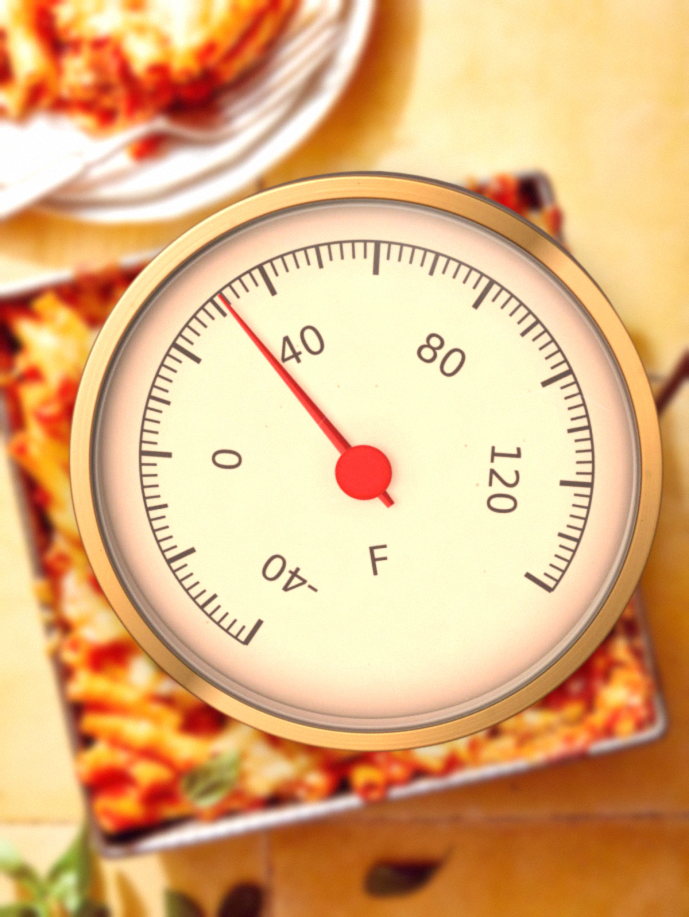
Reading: 32; °F
